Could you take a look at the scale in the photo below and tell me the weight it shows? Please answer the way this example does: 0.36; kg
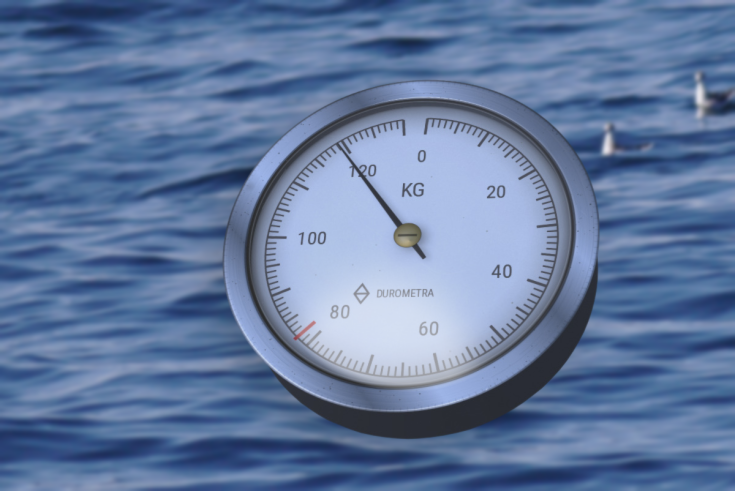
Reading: 119; kg
